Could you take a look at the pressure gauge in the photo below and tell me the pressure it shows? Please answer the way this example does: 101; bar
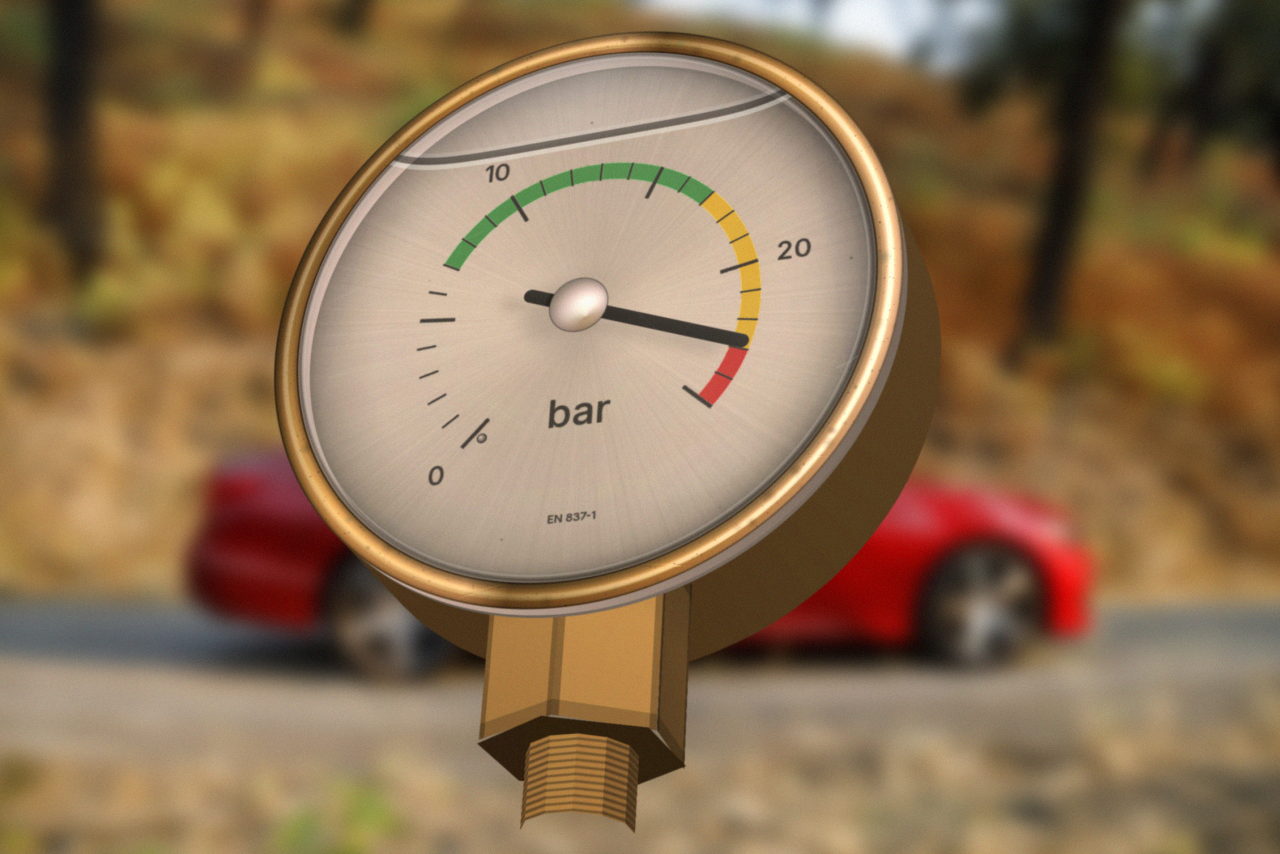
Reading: 23; bar
